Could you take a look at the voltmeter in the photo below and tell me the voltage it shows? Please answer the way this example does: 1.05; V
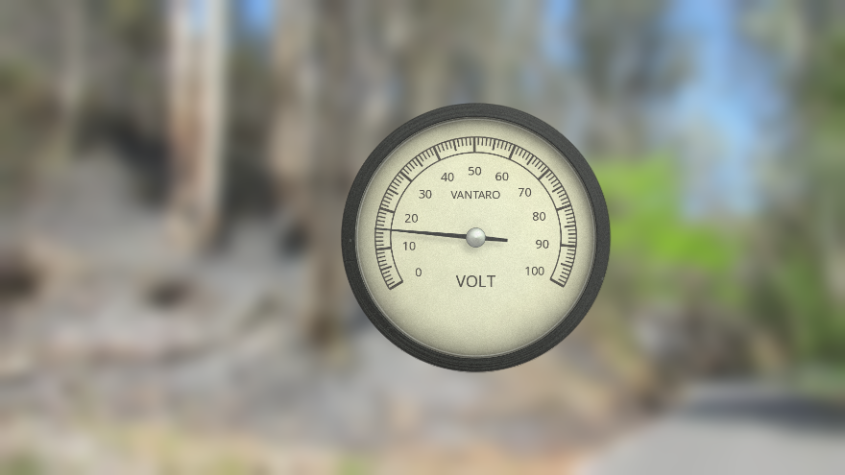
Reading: 15; V
